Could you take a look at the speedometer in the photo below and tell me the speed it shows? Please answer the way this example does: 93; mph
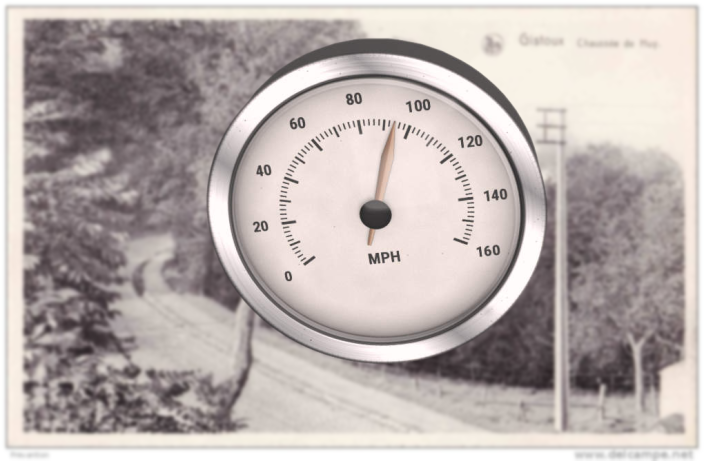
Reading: 94; mph
